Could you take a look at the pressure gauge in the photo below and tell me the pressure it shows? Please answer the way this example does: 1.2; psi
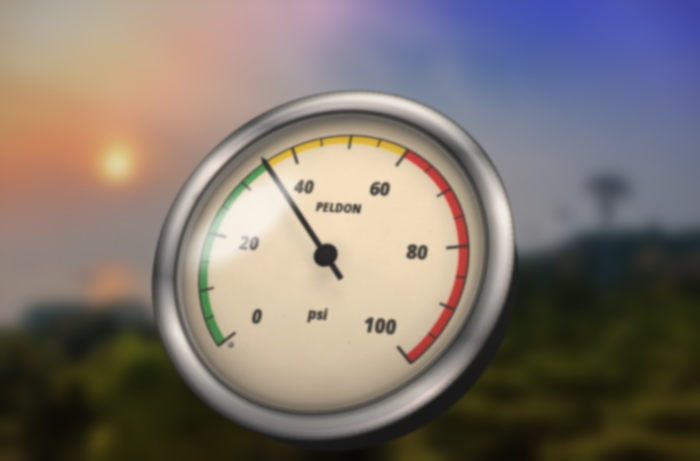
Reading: 35; psi
